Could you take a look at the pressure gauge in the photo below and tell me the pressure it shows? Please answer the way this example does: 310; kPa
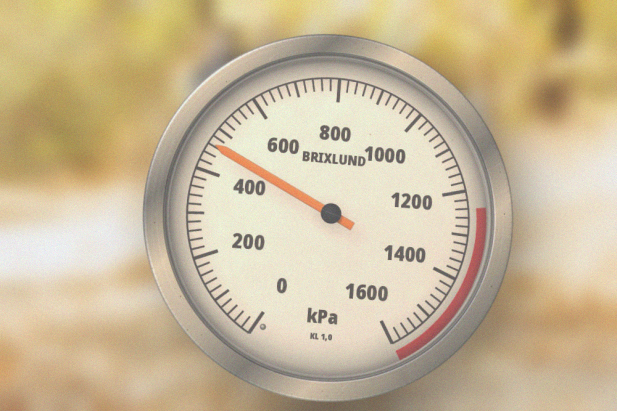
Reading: 460; kPa
